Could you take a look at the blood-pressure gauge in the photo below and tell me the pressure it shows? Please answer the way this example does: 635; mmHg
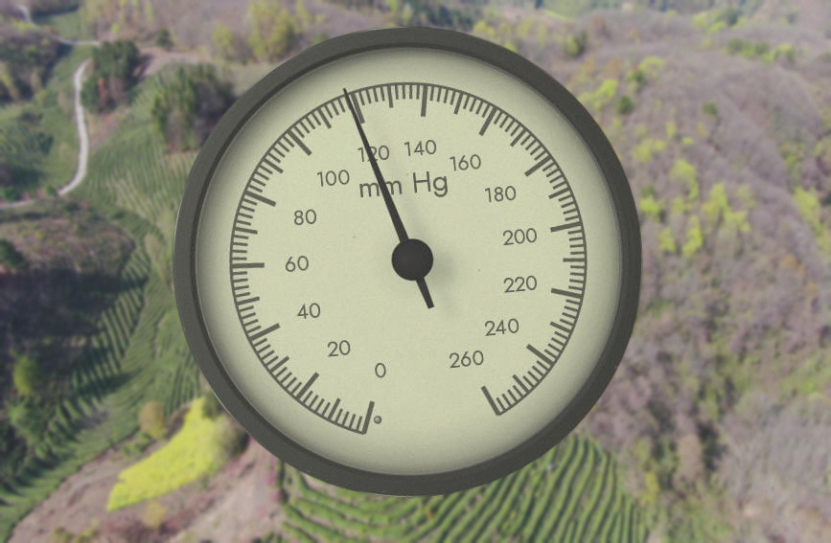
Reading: 118; mmHg
